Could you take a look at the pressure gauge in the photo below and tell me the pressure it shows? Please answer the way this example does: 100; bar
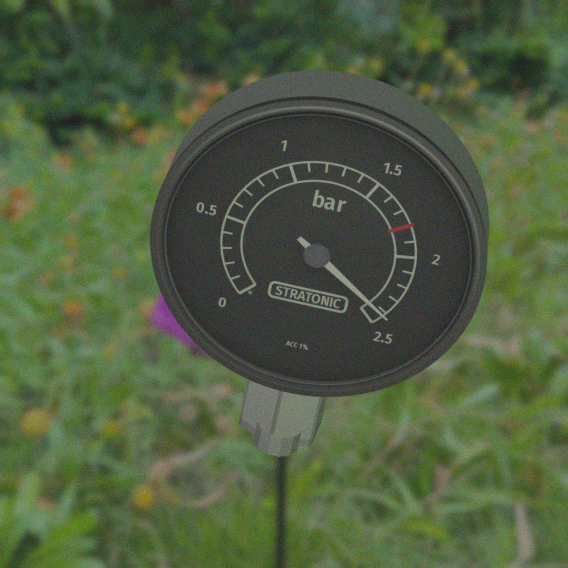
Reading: 2.4; bar
